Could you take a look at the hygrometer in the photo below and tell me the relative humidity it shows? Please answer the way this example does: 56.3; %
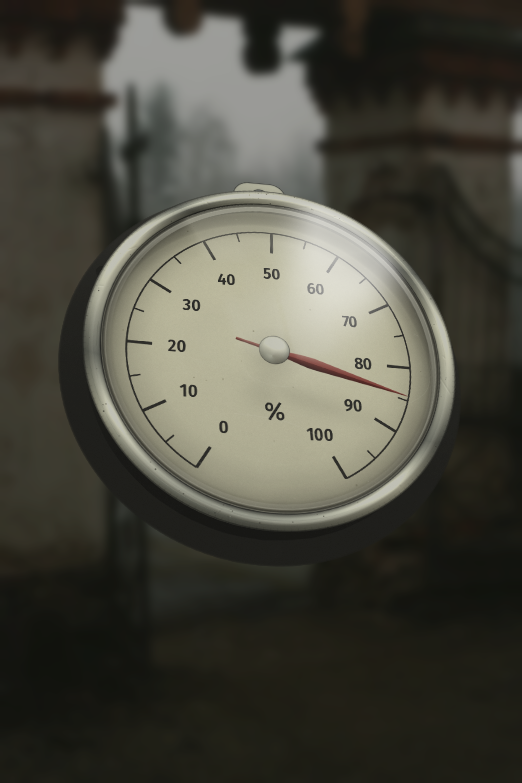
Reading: 85; %
